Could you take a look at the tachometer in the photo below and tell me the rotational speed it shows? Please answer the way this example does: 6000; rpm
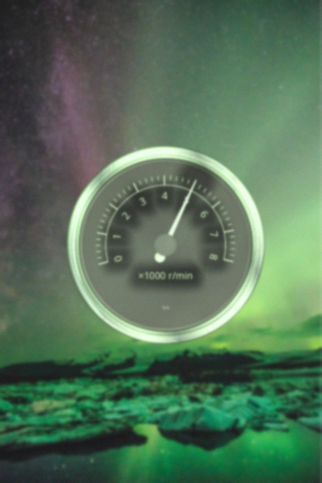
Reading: 5000; rpm
